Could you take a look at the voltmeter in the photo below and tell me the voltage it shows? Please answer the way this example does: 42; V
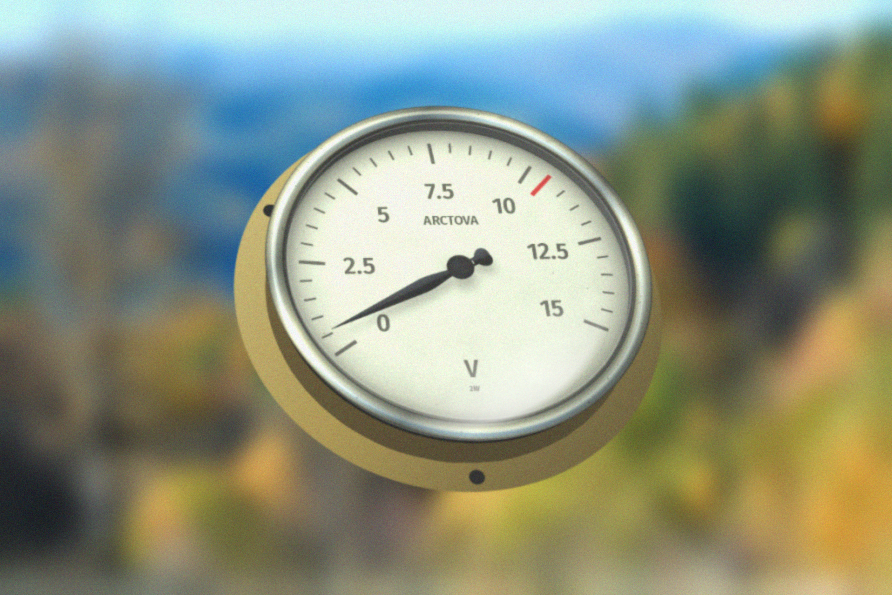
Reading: 0.5; V
